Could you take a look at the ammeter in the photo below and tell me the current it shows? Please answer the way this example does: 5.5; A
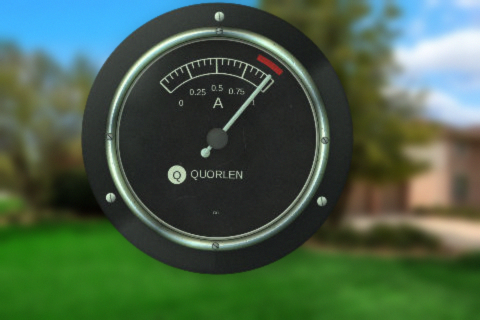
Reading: 0.95; A
